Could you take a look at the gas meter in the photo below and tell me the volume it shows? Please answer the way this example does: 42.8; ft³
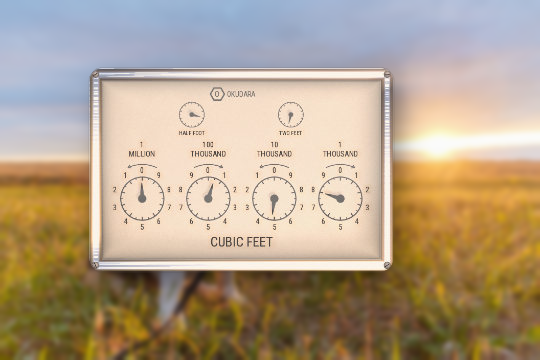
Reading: 4800; ft³
